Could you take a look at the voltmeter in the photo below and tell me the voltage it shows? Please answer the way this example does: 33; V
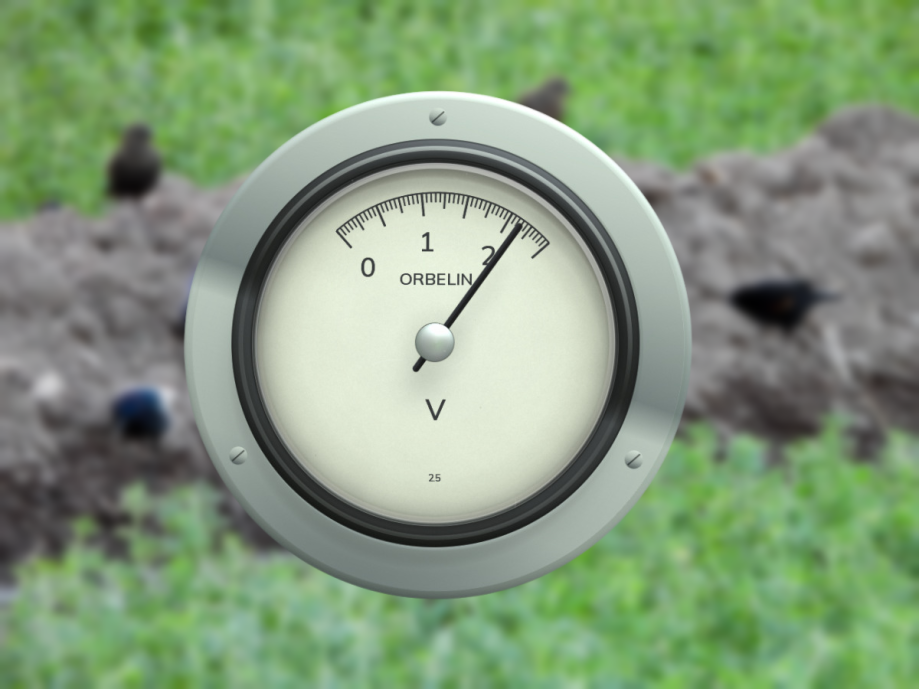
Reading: 2.15; V
